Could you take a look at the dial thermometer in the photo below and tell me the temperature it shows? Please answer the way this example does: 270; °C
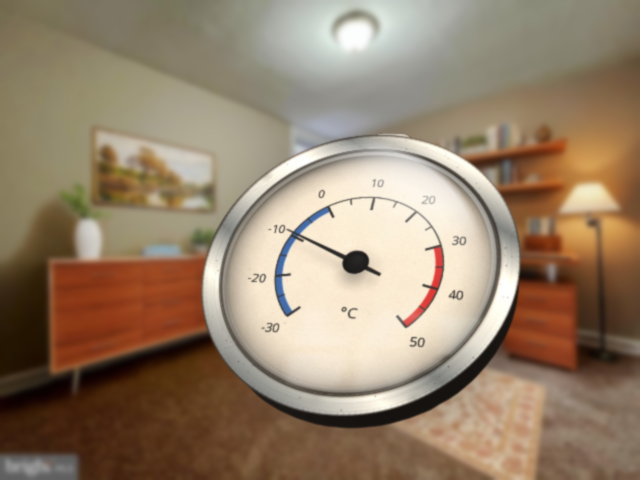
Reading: -10; °C
